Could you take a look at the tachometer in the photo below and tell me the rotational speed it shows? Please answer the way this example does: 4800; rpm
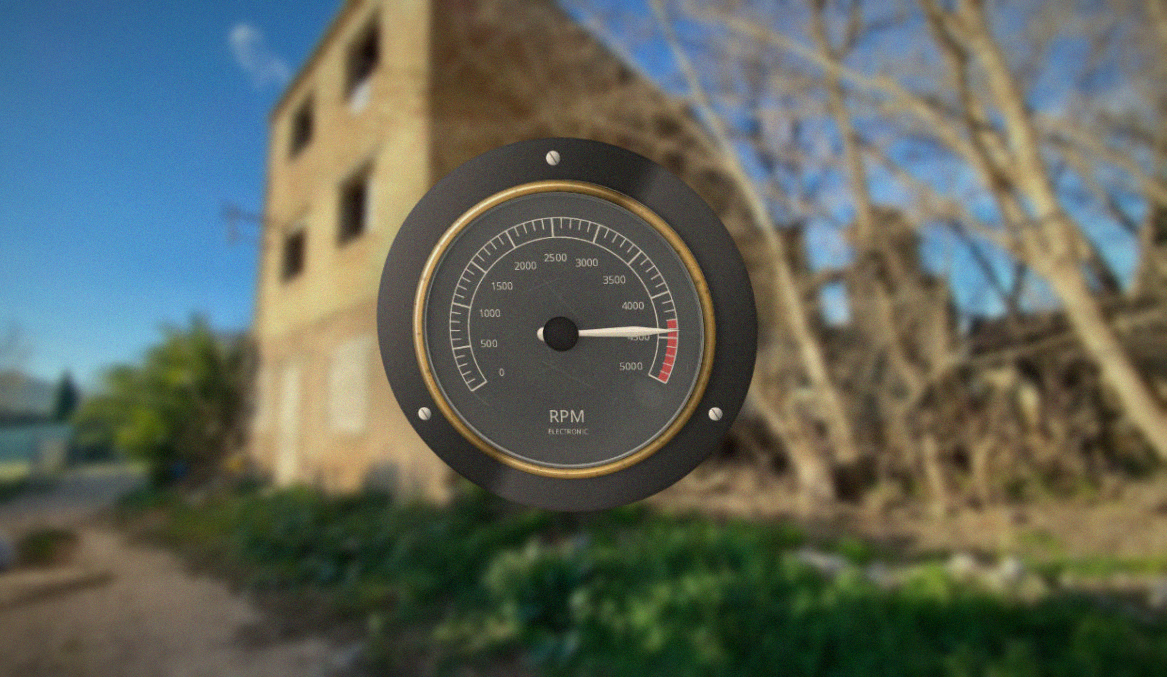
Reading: 4400; rpm
